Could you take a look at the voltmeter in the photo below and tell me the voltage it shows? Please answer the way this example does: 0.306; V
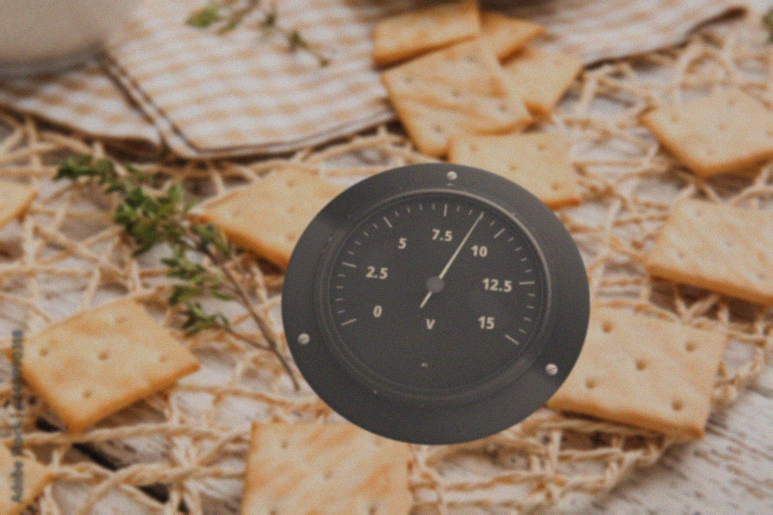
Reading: 9; V
